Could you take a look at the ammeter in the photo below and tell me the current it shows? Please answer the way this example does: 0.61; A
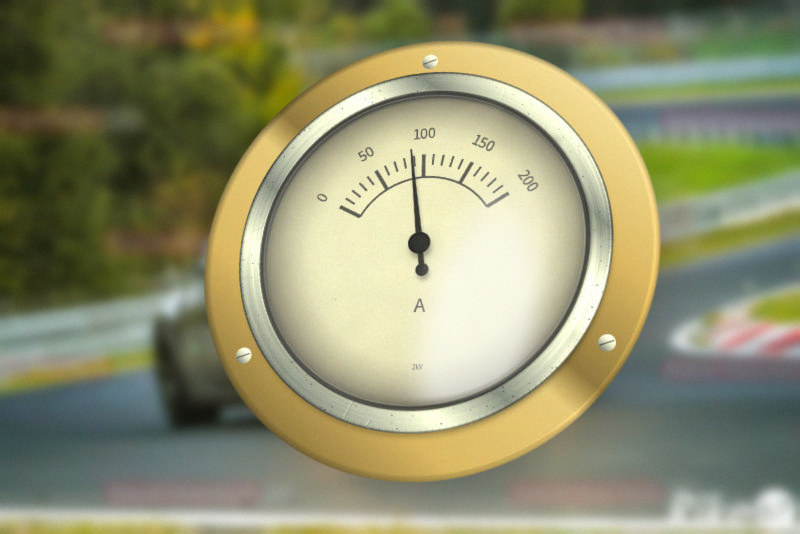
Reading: 90; A
